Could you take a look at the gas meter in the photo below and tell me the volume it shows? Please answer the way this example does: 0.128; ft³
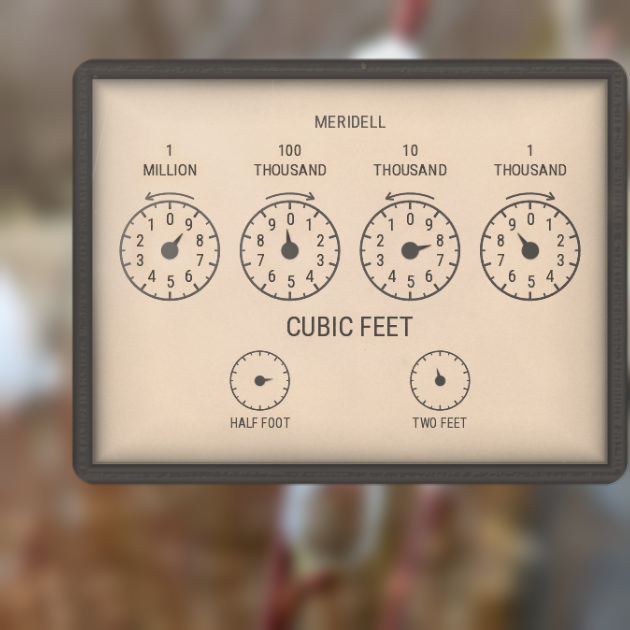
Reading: 897900; ft³
